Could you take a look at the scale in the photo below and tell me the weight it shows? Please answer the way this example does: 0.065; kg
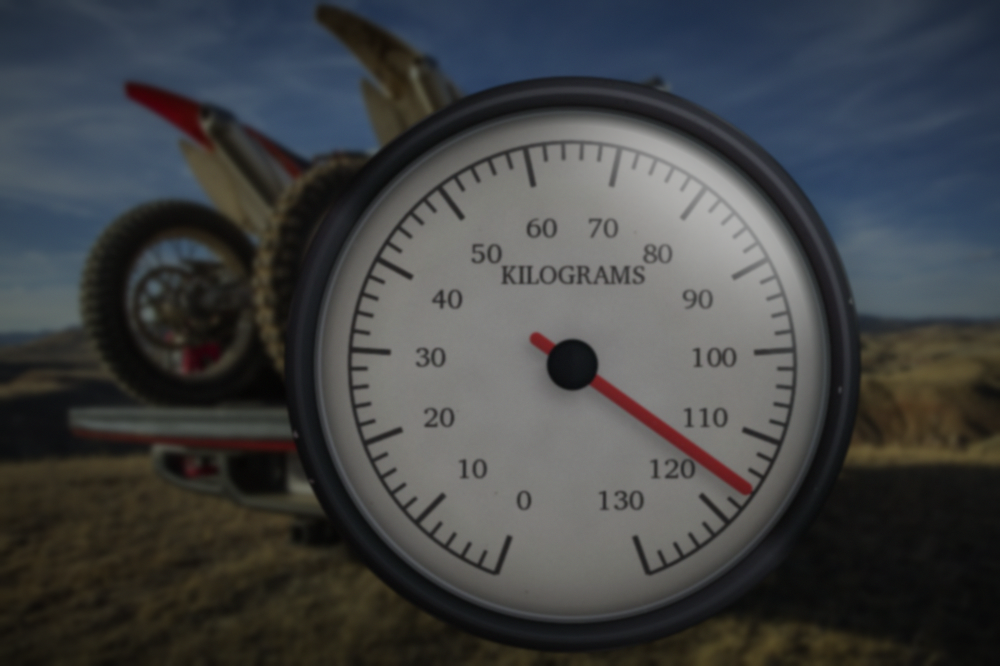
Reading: 116; kg
